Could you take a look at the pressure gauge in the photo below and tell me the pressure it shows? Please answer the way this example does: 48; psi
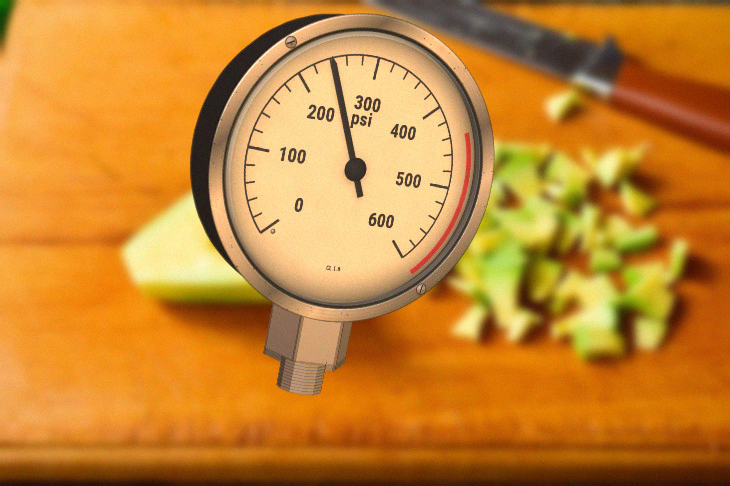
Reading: 240; psi
